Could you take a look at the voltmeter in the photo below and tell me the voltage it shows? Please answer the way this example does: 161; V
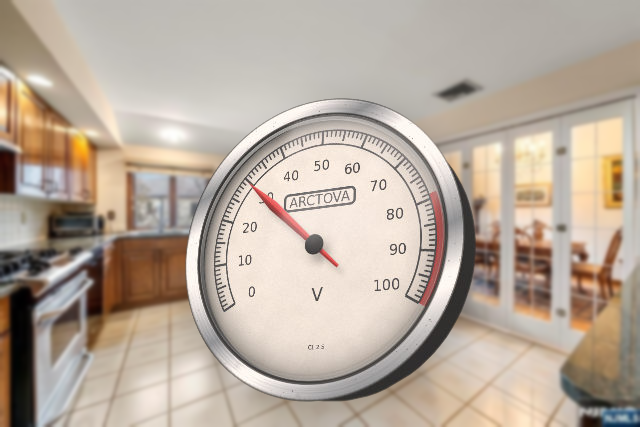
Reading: 30; V
